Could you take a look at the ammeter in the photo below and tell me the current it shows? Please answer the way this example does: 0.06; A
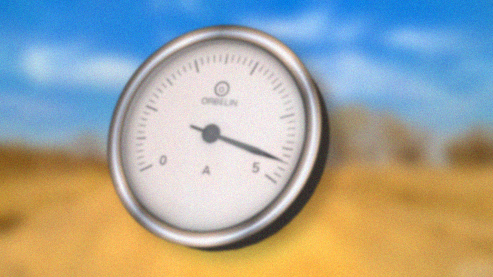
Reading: 4.7; A
